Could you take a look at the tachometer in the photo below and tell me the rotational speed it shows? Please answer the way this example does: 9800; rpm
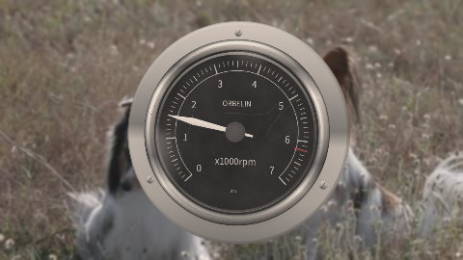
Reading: 1500; rpm
